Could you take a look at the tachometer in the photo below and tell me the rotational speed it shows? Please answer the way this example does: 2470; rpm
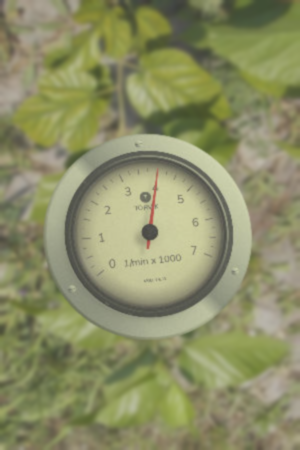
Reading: 4000; rpm
